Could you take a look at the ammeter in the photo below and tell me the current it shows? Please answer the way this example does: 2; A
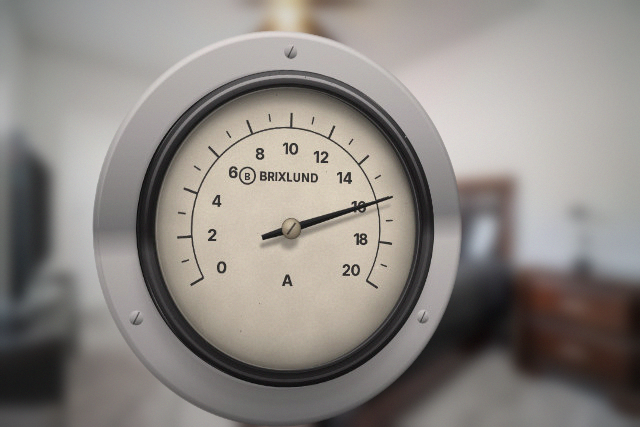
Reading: 16; A
